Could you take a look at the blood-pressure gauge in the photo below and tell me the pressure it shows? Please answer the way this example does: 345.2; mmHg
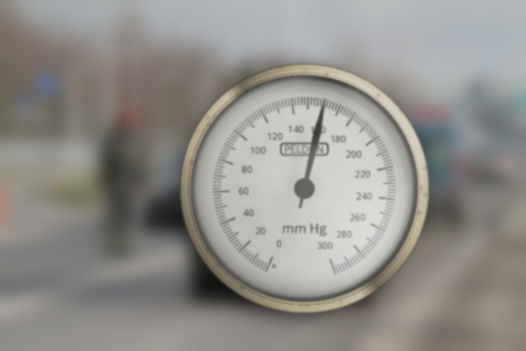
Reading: 160; mmHg
